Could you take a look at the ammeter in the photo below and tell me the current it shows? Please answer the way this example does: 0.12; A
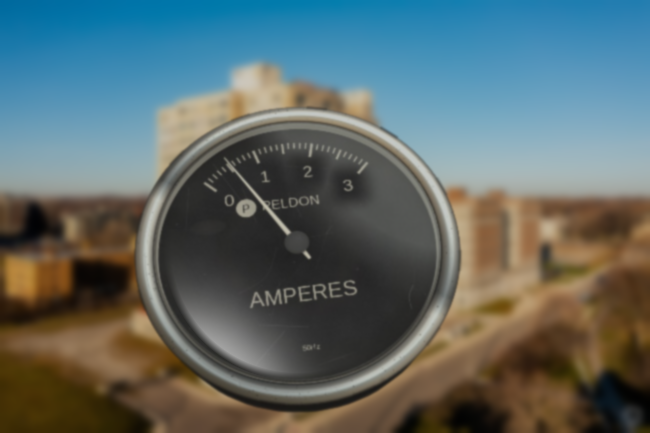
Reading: 0.5; A
